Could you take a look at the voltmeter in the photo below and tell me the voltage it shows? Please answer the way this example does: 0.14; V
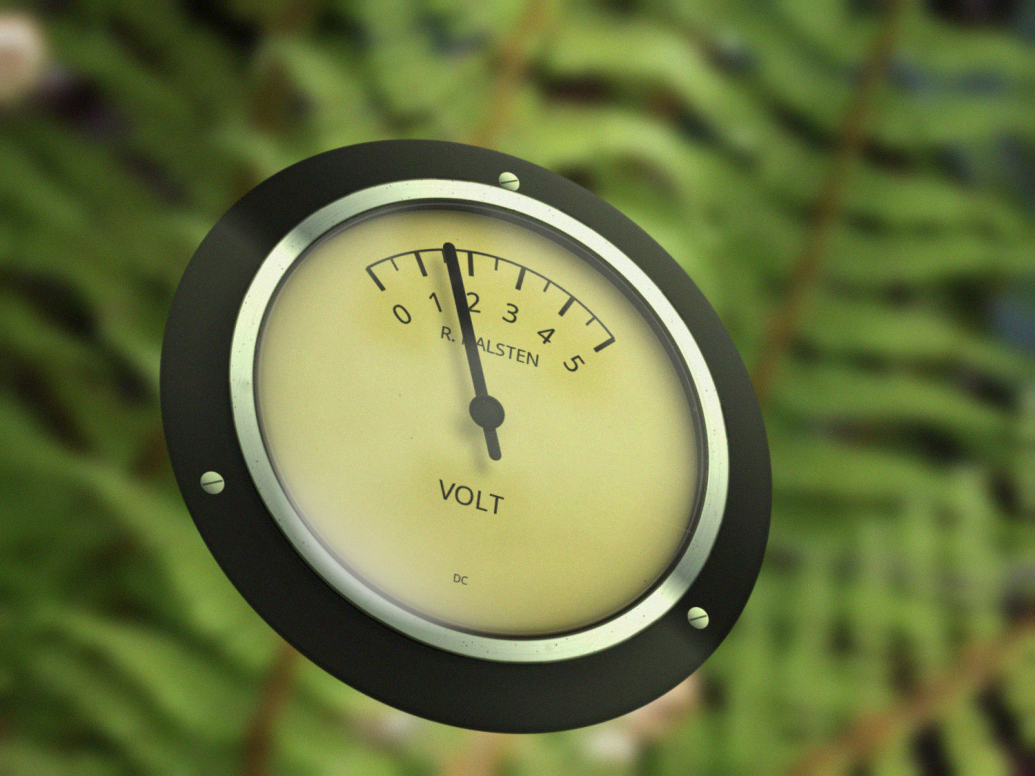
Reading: 1.5; V
